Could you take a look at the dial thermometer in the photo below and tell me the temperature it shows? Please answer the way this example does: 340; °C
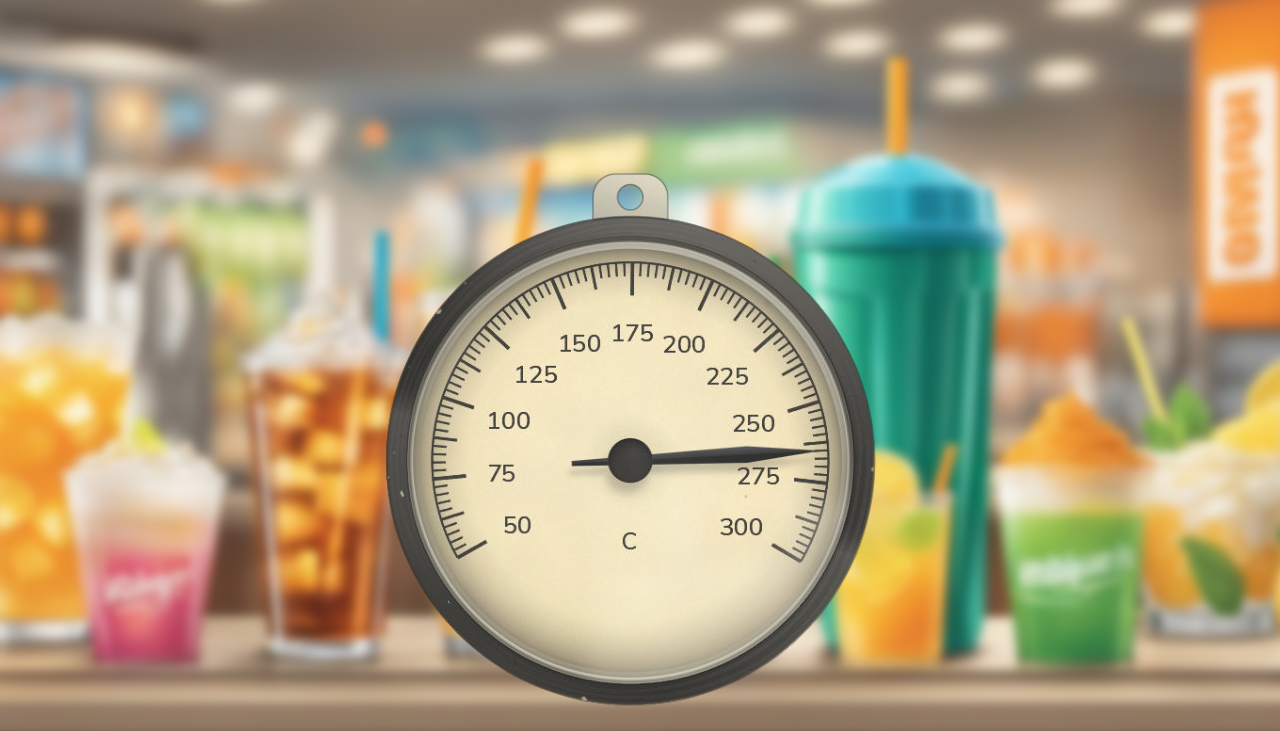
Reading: 265; °C
